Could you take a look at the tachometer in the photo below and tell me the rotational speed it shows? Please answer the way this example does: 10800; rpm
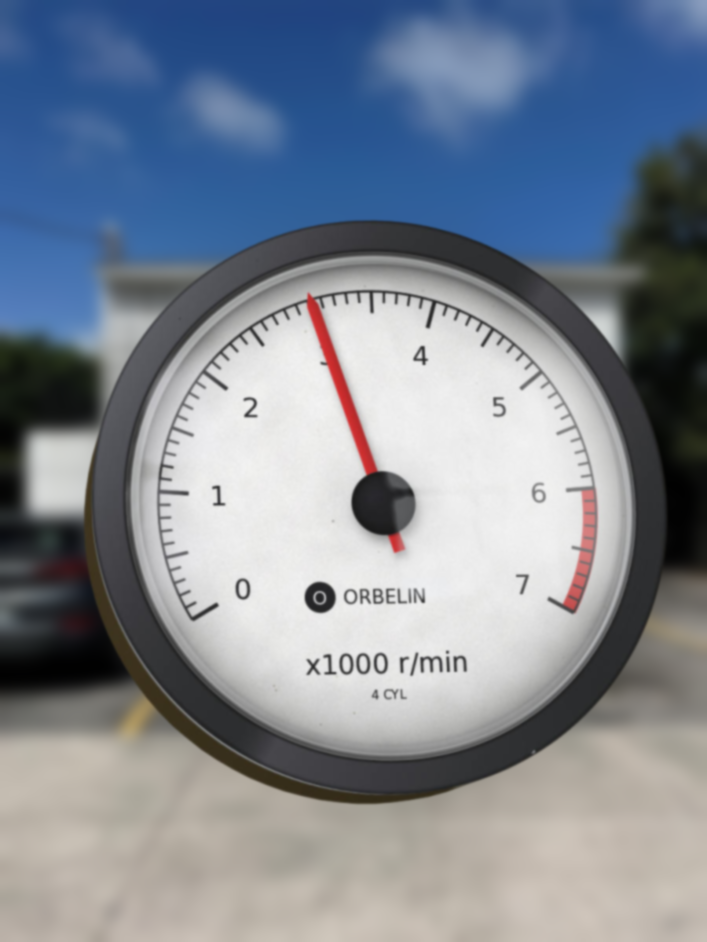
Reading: 3000; rpm
